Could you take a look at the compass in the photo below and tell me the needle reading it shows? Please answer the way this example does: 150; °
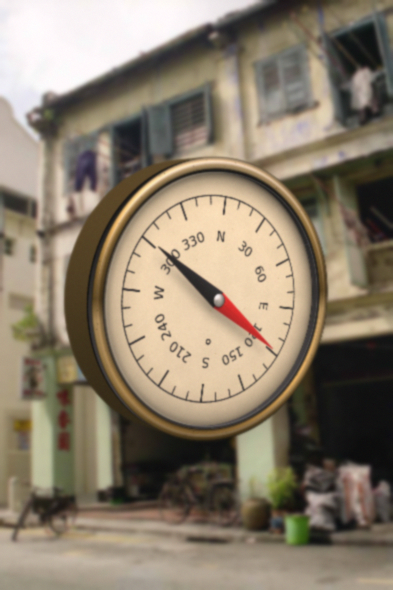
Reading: 120; °
